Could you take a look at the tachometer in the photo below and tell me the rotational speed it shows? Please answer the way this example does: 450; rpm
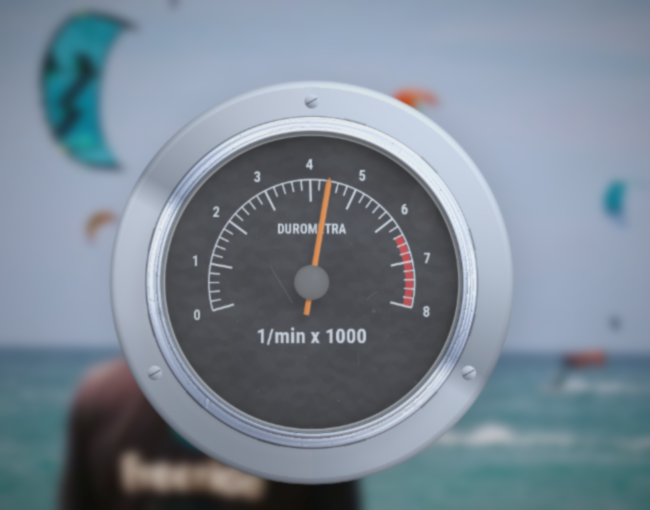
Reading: 4400; rpm
